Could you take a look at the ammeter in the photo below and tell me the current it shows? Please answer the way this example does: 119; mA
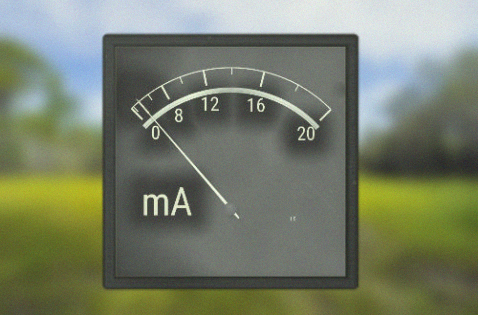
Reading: 4; mA
